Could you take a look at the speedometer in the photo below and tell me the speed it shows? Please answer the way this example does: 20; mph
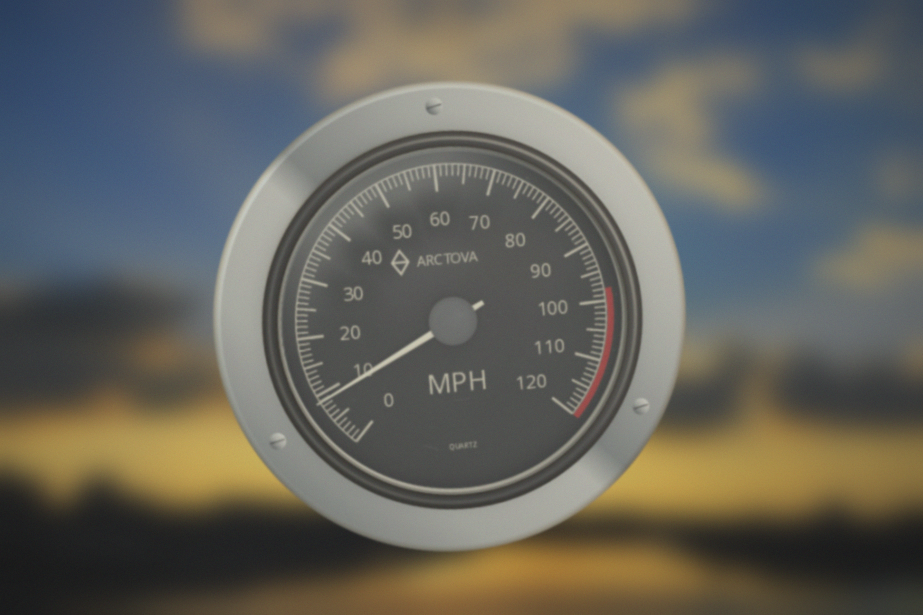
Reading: 9; mph
